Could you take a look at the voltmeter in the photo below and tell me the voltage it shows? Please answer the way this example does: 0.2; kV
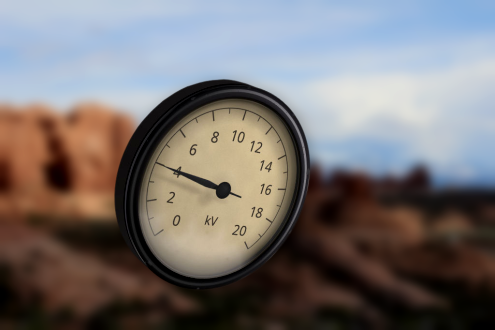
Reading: 4; kV
